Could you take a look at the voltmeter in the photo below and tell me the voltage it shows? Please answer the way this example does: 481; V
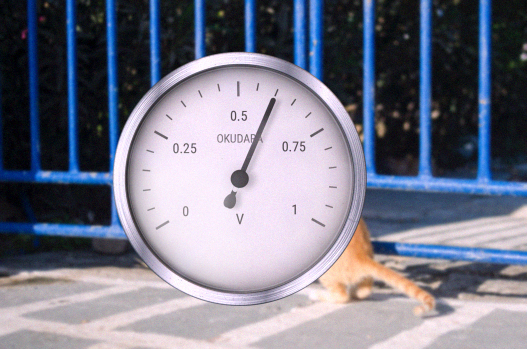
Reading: 0.6; V
